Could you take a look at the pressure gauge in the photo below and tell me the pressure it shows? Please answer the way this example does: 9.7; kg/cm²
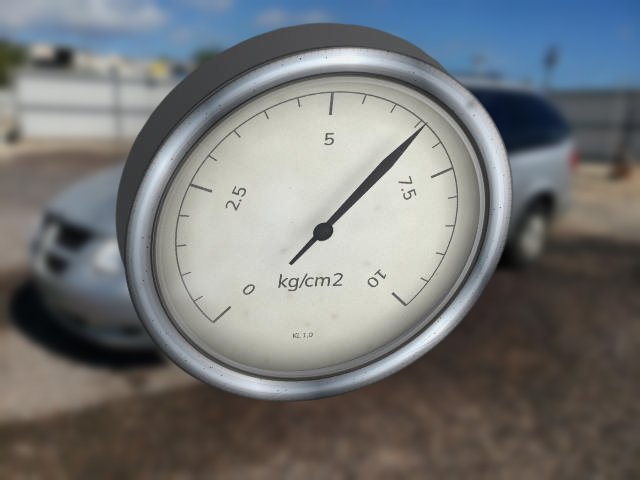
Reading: 6.5; kg/cm²
